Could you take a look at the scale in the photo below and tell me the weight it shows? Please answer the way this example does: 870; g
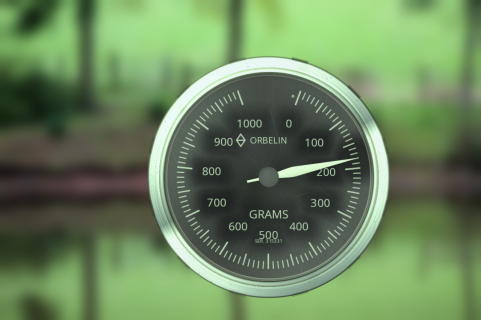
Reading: 180; g
